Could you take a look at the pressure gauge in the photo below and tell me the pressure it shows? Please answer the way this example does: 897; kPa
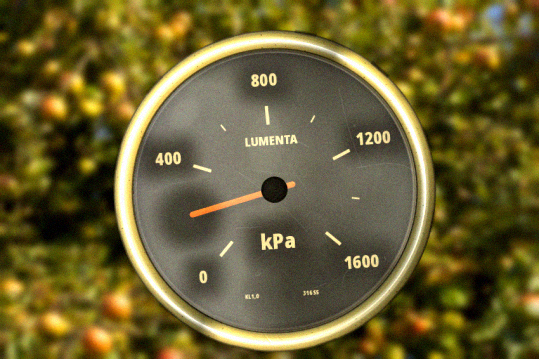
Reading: 200; kPa
